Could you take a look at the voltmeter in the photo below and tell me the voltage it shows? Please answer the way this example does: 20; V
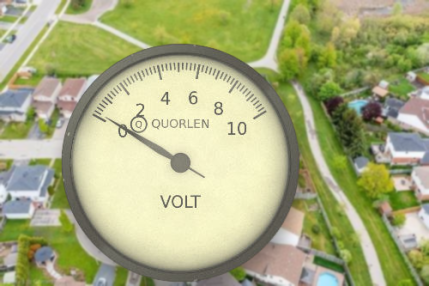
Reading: 0.2; V
